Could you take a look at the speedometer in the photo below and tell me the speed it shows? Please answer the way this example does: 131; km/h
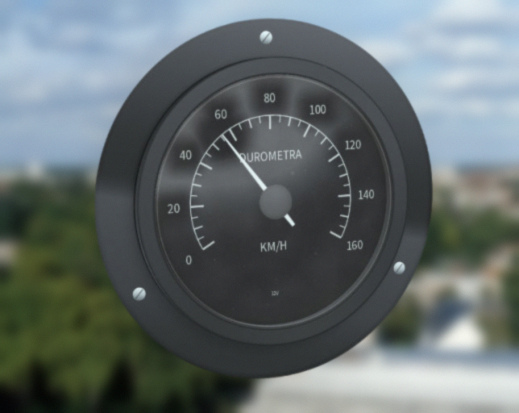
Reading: 55; km/h
